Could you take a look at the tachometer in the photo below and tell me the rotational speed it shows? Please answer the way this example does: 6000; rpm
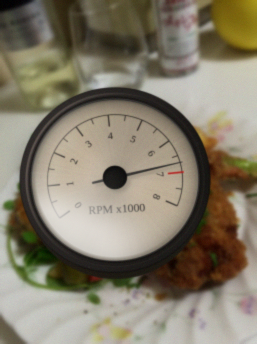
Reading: 6750; rpm
